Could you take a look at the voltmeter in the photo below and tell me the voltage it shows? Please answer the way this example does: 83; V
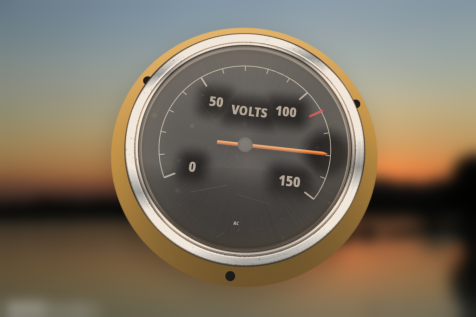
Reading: 130; V
